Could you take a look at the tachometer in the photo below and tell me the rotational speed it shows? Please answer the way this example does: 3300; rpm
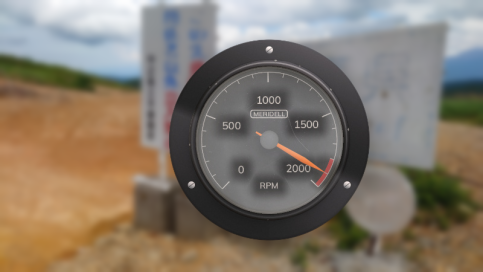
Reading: 1900; rpm
